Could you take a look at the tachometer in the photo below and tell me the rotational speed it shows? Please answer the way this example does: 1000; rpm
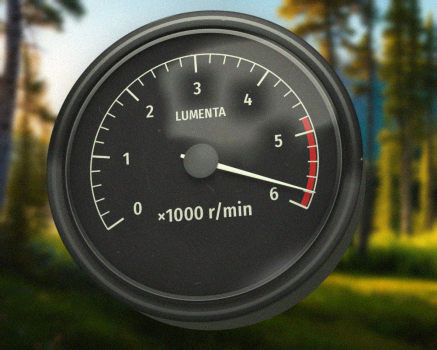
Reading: 5800; rpm
